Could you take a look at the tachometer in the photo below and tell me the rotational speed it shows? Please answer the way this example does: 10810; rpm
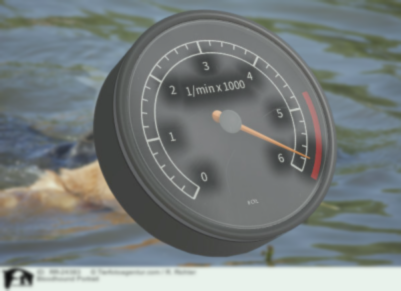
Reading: 5800; rpm
